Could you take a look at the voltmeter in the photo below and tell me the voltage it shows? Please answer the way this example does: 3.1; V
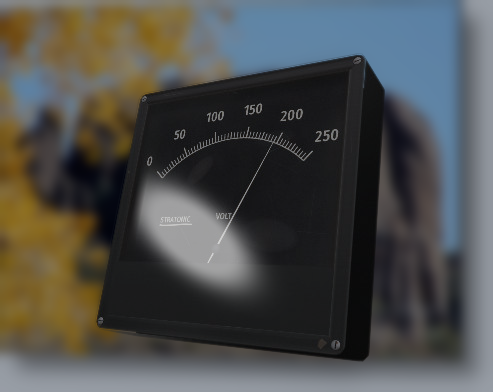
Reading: 200; V
